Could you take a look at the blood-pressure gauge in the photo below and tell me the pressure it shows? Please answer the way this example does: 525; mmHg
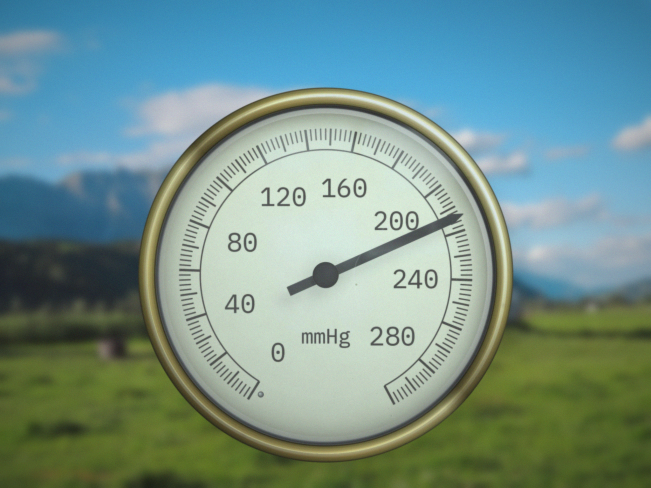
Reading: 214; mmHg
